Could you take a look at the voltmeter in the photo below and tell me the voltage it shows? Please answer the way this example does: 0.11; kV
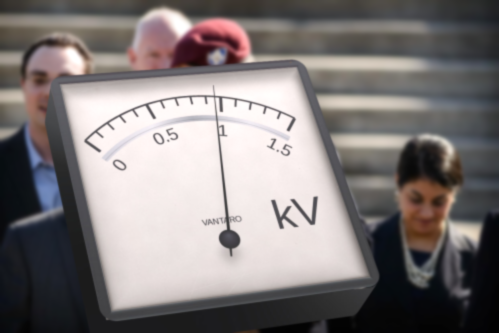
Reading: 0.95; kV
